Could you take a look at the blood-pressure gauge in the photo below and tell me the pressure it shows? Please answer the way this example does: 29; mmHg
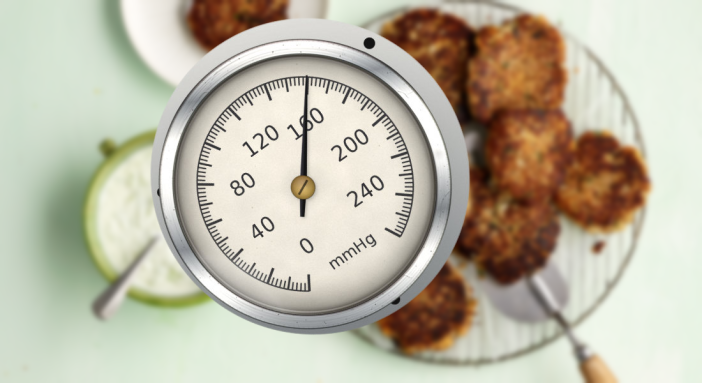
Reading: 160; mmHg
